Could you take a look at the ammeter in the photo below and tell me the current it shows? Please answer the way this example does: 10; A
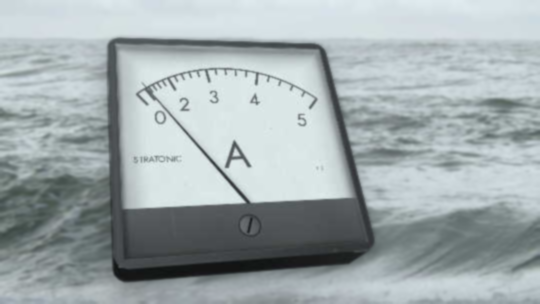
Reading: 1; A
